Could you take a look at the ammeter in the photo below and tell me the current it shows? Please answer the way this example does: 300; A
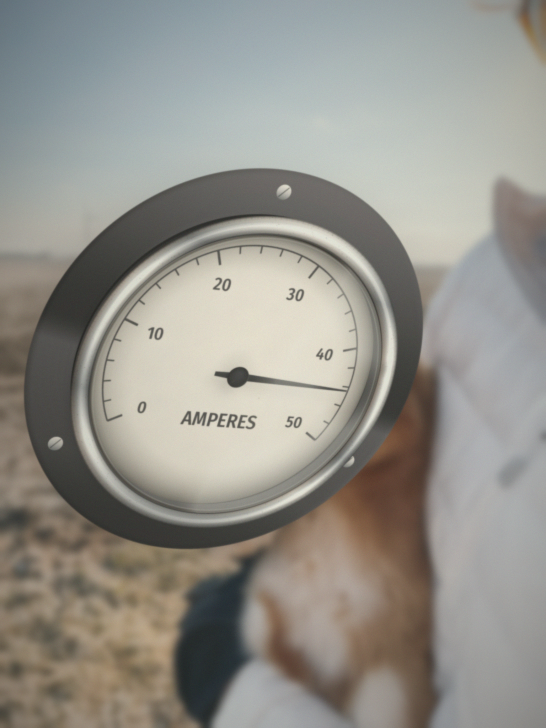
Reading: 44; A
